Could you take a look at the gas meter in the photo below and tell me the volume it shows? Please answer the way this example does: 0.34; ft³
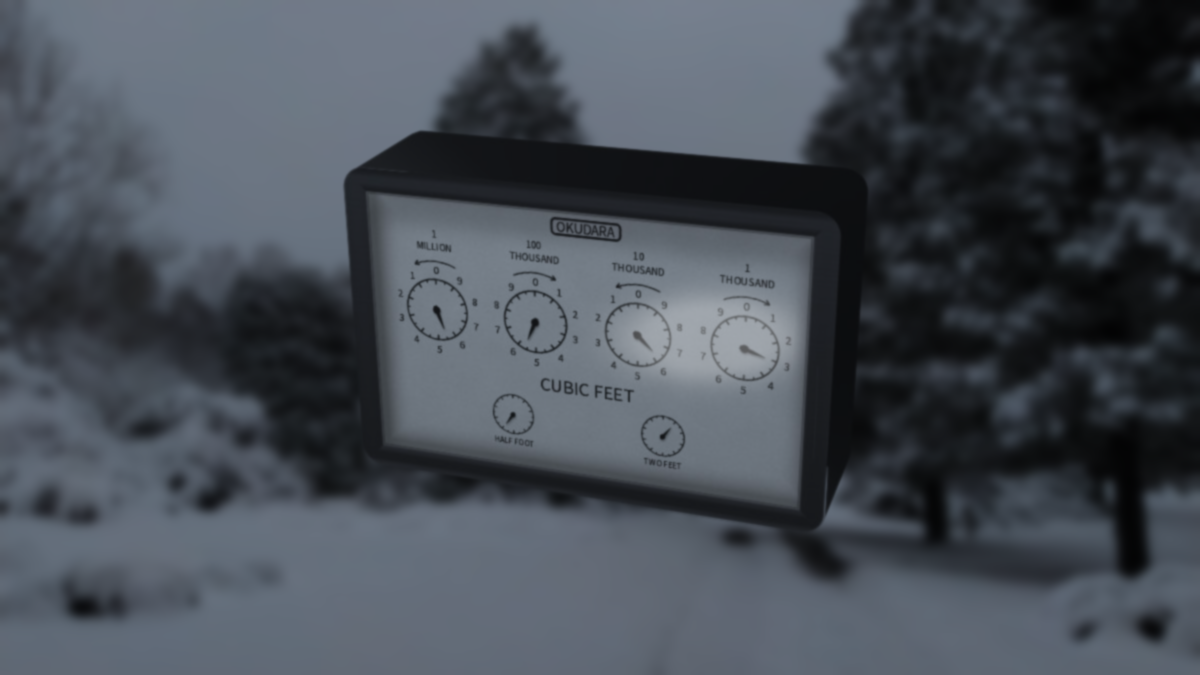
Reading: 556300; ft³
